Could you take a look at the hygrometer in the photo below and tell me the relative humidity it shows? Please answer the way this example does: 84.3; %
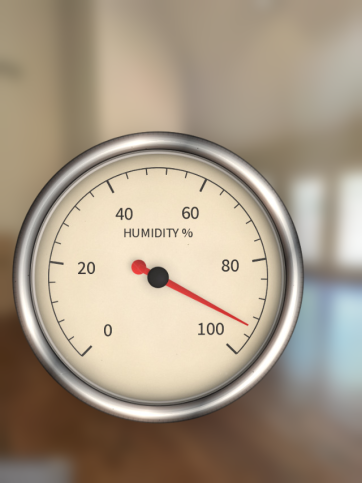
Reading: 94; %
